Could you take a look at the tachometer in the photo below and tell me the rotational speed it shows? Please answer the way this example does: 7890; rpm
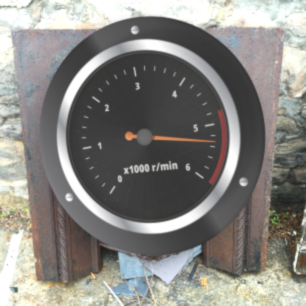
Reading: 5300; rpm
